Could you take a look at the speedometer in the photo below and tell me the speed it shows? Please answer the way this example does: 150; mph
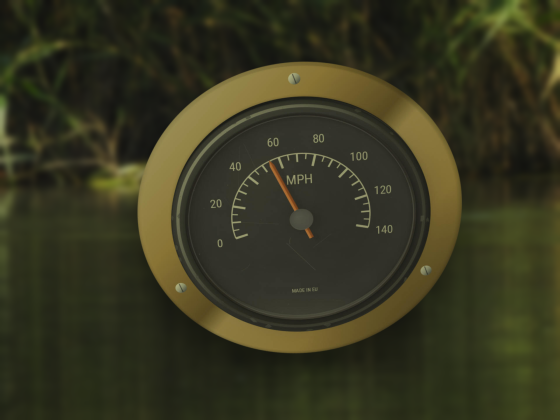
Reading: 55; mph
